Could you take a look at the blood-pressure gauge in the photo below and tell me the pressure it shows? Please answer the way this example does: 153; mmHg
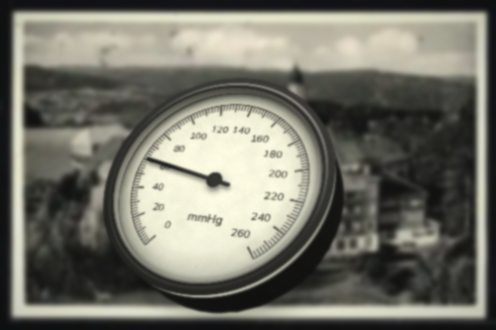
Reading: 60; mmHg
